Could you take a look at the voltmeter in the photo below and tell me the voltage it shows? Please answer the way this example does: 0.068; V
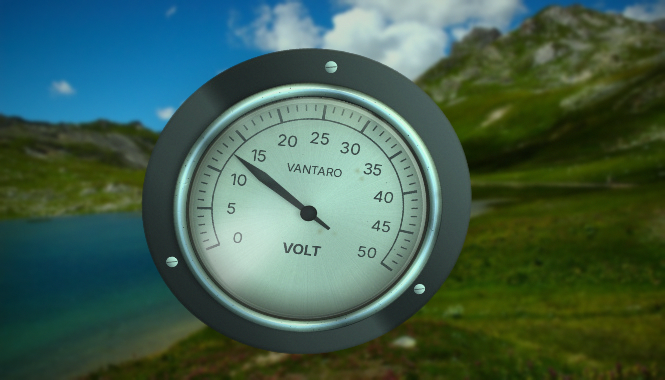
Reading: 13; V
